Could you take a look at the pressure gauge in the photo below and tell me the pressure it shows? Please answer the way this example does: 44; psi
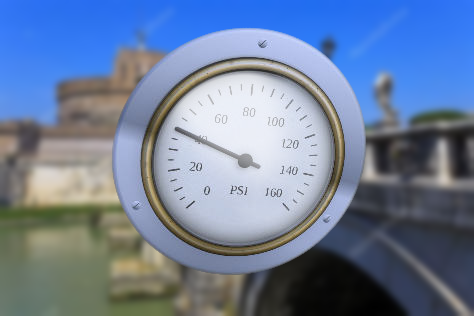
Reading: 40; psi
